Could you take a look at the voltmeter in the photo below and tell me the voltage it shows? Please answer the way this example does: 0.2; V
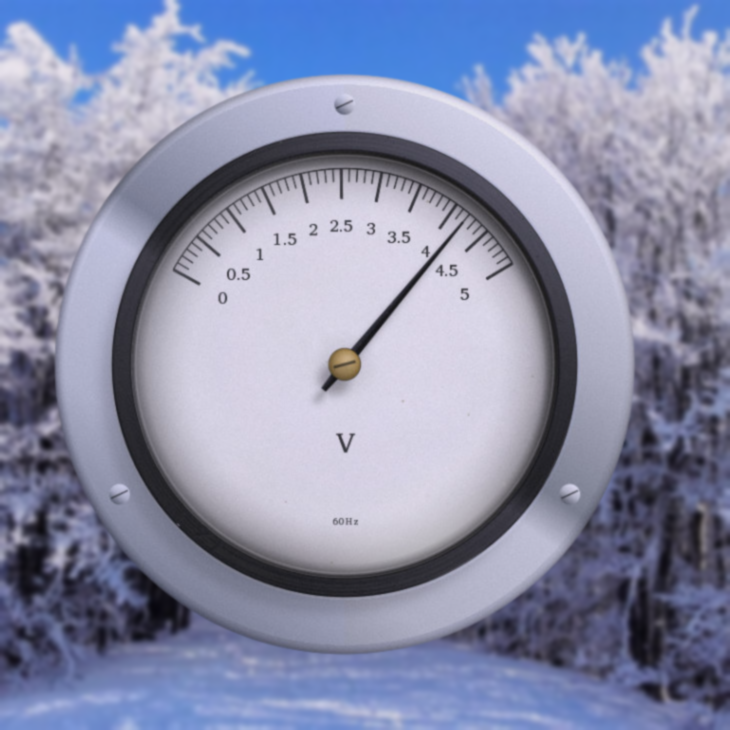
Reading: 4.2; V
